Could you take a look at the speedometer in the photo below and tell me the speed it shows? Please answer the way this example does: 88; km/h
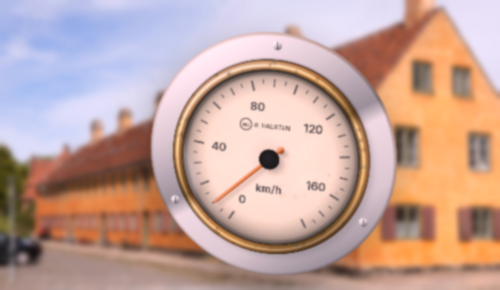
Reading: 10; km/h
